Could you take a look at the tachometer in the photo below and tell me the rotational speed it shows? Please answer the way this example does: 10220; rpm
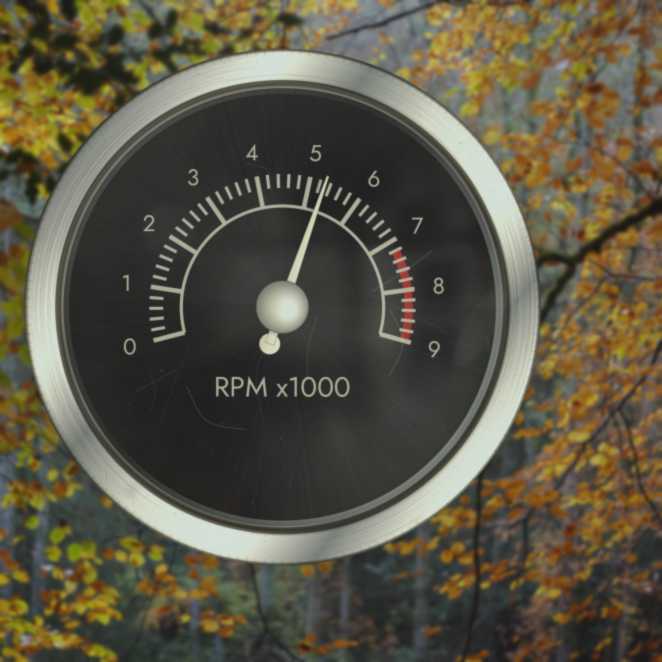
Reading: 5300; rpm
